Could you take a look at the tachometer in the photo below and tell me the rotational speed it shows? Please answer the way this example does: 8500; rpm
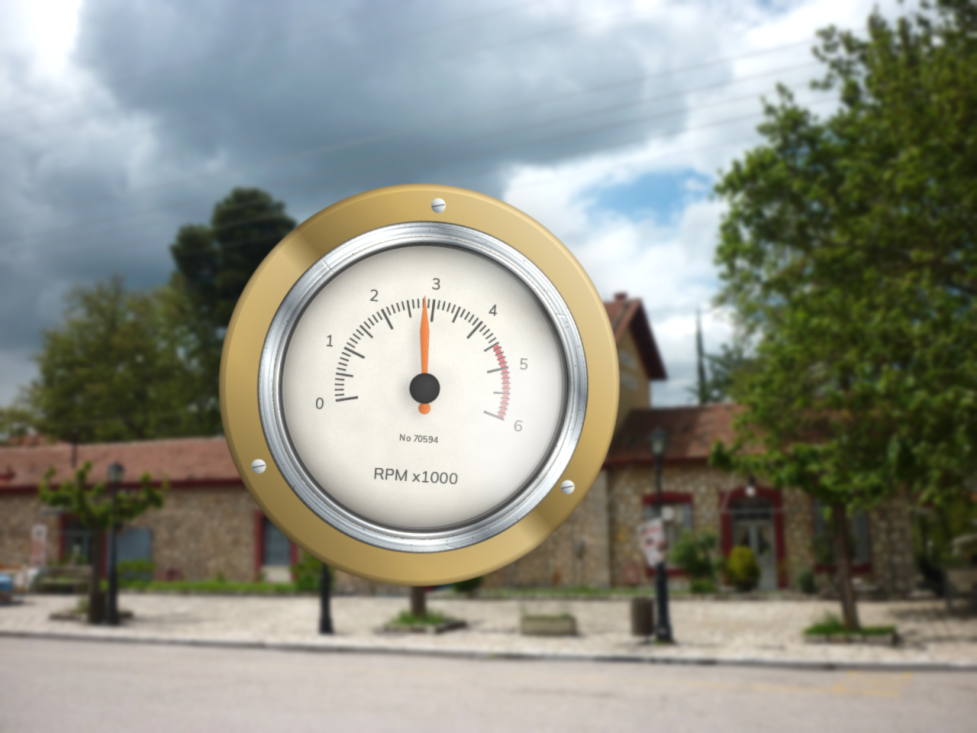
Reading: 2800; rpm
